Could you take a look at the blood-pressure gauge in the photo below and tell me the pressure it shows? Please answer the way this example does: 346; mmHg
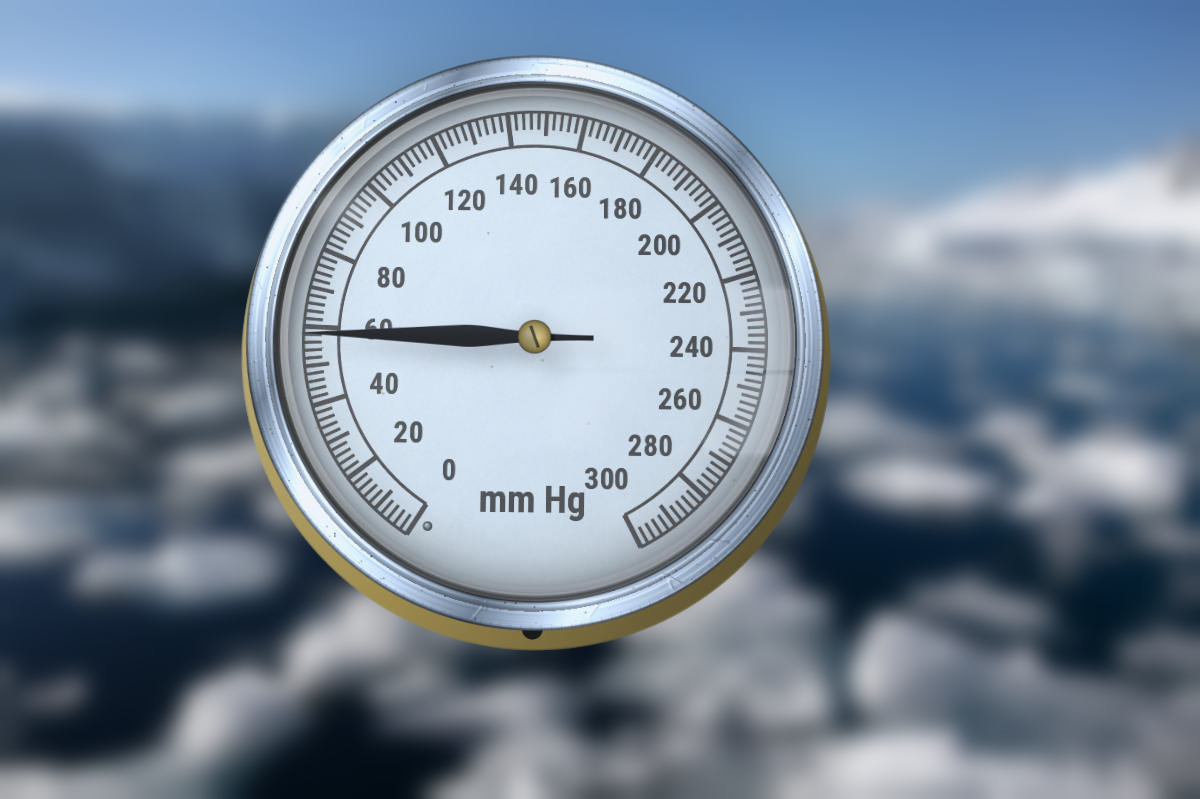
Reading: 58; mmHg
